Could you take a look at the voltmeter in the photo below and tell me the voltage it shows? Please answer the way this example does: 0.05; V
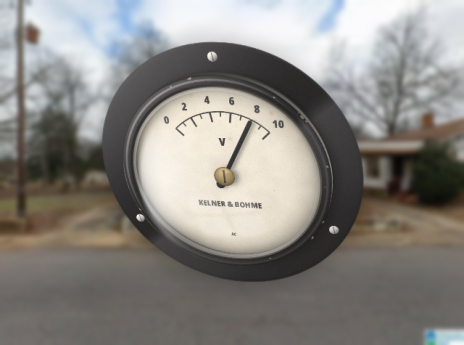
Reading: 8; V
